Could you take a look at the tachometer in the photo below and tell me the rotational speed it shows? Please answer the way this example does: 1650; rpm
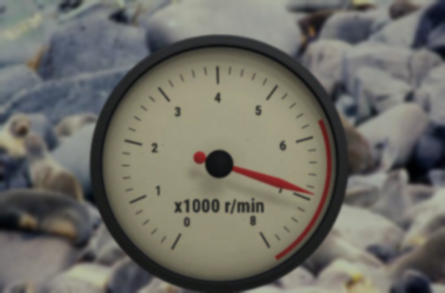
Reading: 6900; rpm
